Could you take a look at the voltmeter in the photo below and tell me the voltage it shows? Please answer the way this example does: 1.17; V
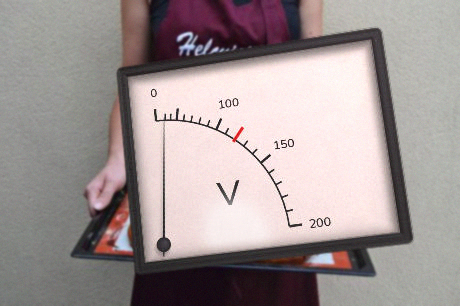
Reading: 30; V
